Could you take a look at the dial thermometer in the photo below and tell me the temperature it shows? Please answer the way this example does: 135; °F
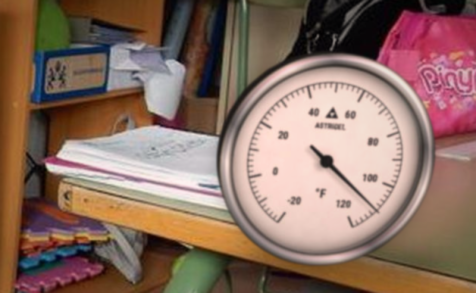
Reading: 110; °F
